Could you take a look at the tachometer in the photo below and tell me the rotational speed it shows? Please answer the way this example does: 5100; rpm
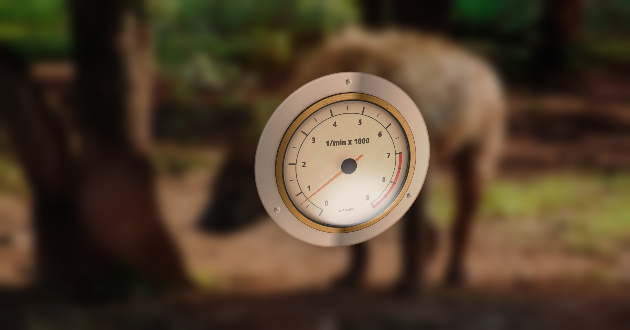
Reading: 750; rpm
